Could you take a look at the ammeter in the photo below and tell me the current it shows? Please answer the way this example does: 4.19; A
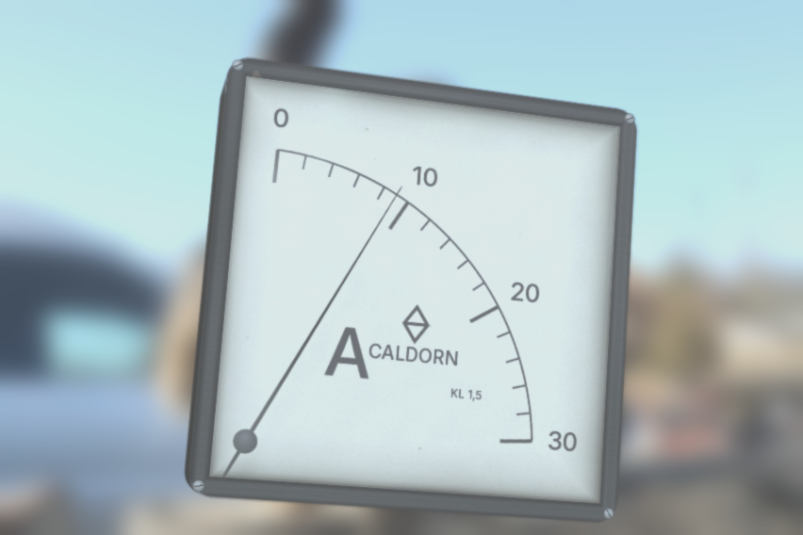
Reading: 9; A
